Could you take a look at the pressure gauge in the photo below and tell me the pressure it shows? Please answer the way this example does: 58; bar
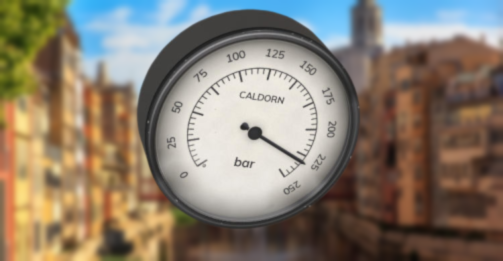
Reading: 230; bar
